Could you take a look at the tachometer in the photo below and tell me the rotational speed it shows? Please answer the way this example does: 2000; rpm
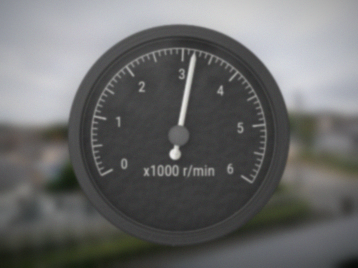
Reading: 3200; rpm
